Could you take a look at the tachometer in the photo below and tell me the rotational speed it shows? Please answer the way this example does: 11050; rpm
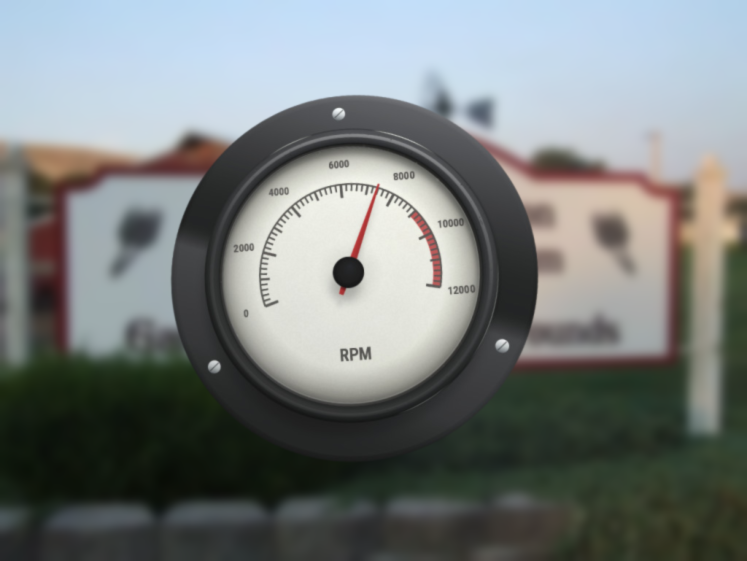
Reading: 7400; rpm
